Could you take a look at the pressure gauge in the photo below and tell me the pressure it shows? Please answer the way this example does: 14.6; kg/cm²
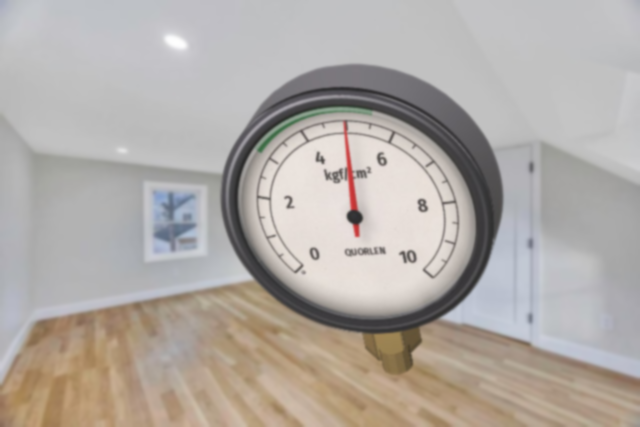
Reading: 5; kg/cm²
